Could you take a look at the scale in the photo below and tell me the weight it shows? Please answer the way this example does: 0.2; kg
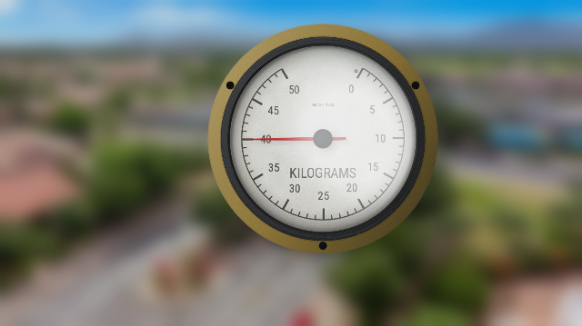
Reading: 40; kg
